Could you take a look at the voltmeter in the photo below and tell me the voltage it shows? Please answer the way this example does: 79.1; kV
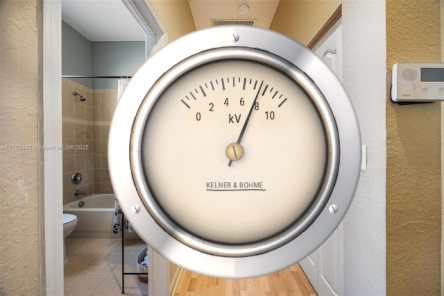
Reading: 7.5; kV
